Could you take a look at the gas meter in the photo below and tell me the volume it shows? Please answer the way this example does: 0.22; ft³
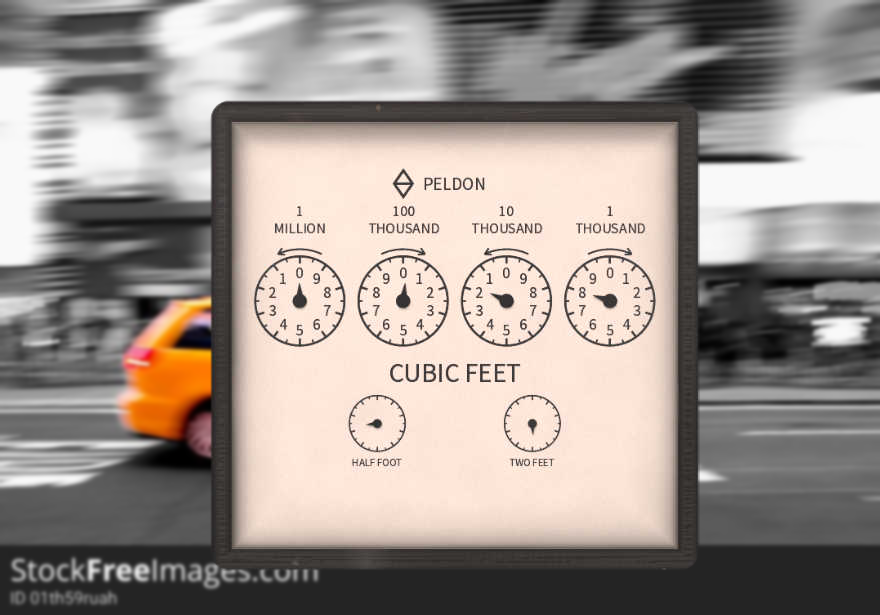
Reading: 1800; ft³
